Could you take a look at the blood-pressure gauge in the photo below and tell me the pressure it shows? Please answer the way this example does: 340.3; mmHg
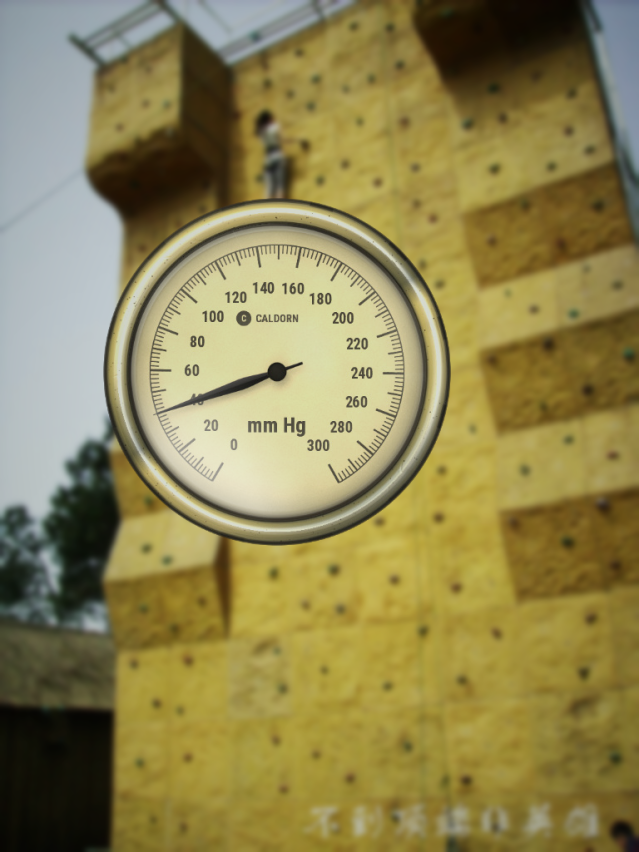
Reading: 40; mmHg
